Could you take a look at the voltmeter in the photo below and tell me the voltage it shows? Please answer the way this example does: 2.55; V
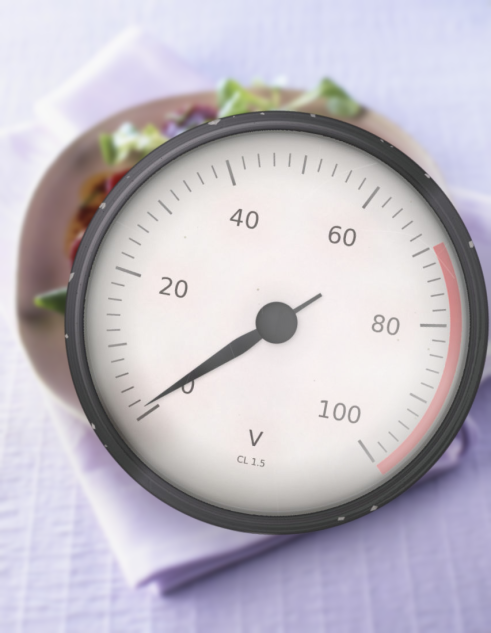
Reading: 1; V
